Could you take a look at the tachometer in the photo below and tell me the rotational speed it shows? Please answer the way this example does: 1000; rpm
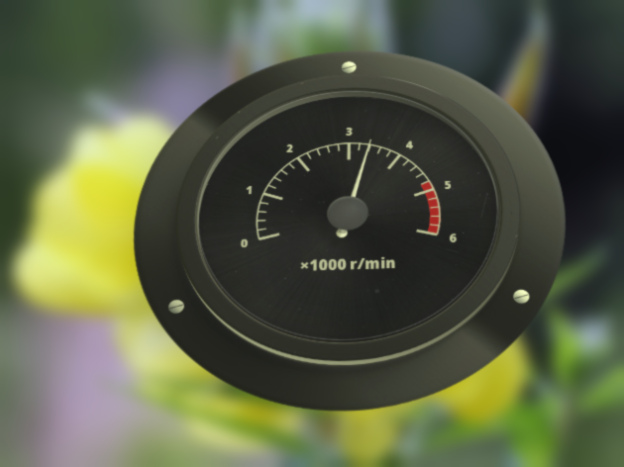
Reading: 3400; rpm
